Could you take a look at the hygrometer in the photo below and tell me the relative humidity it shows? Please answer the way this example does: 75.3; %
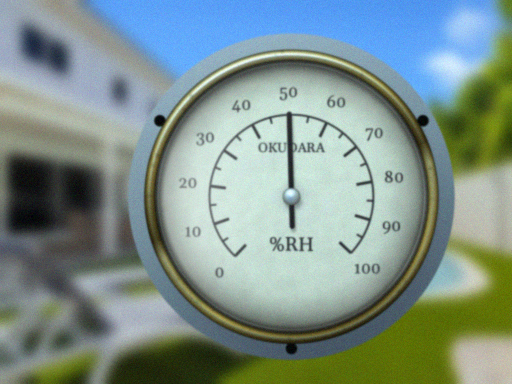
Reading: 50; %
